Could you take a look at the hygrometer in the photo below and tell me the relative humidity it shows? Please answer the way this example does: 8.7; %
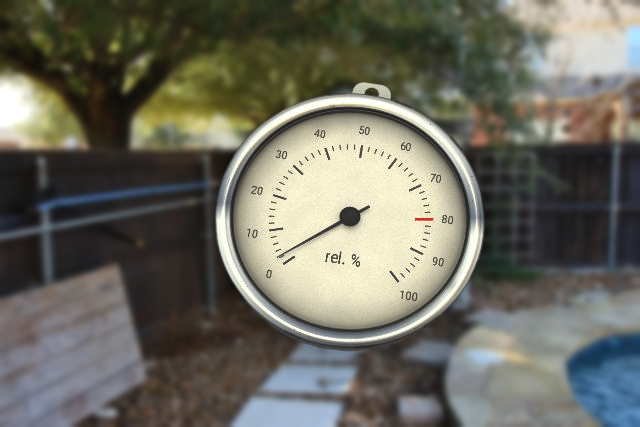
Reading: 2; %
